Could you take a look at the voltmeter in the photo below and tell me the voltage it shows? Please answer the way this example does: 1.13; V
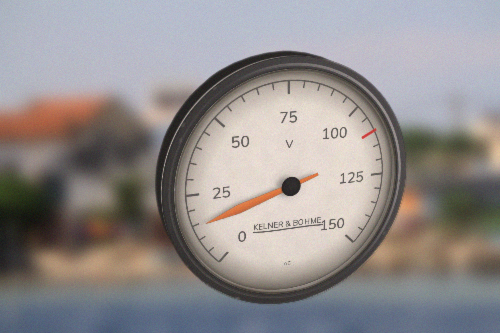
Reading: 15; V
